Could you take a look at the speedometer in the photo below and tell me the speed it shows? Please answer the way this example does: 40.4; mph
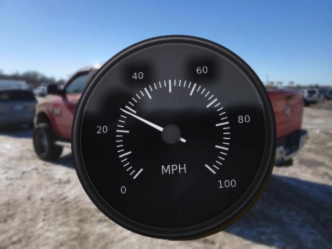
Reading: 28; mph
